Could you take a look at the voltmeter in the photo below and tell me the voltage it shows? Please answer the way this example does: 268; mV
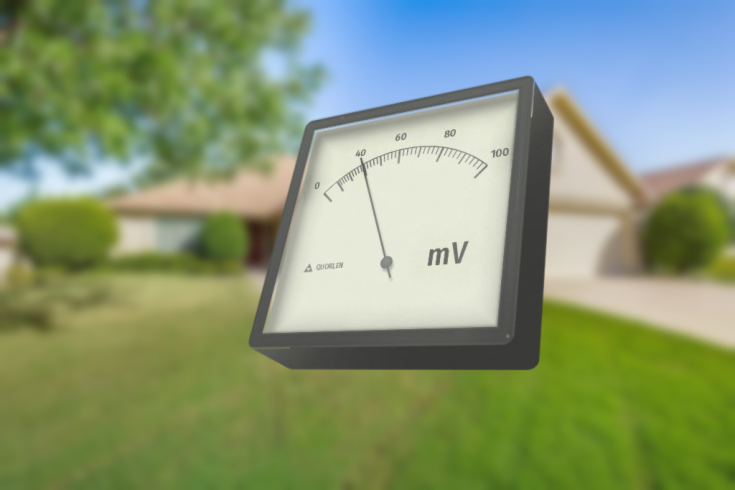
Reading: 40; mV
